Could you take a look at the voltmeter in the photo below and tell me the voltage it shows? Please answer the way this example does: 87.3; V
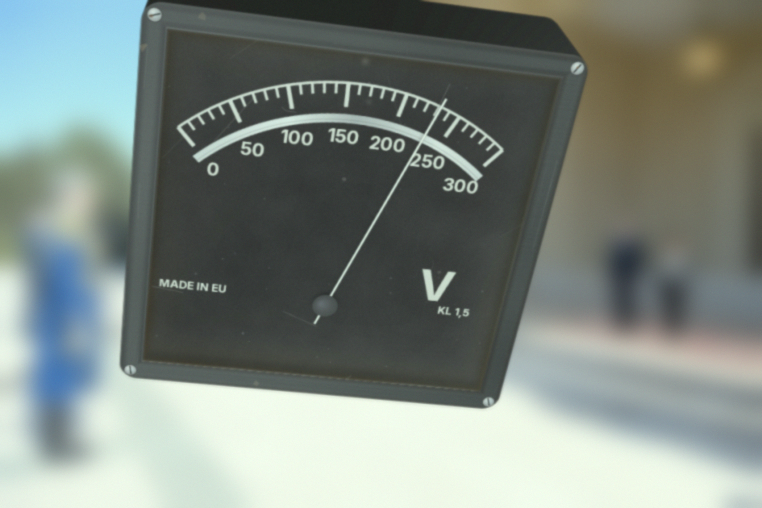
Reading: 230; V
